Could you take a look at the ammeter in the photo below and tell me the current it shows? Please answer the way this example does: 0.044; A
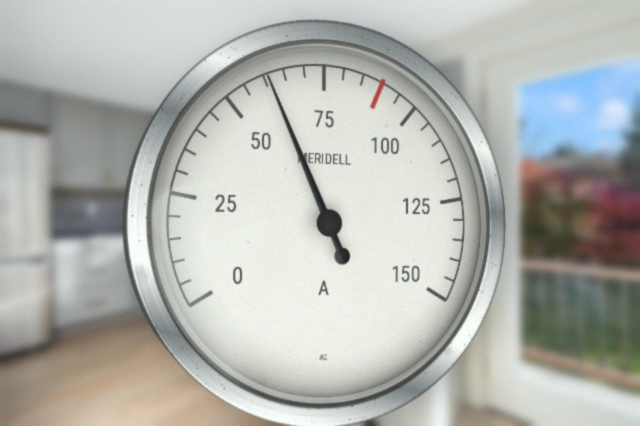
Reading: 60; A
